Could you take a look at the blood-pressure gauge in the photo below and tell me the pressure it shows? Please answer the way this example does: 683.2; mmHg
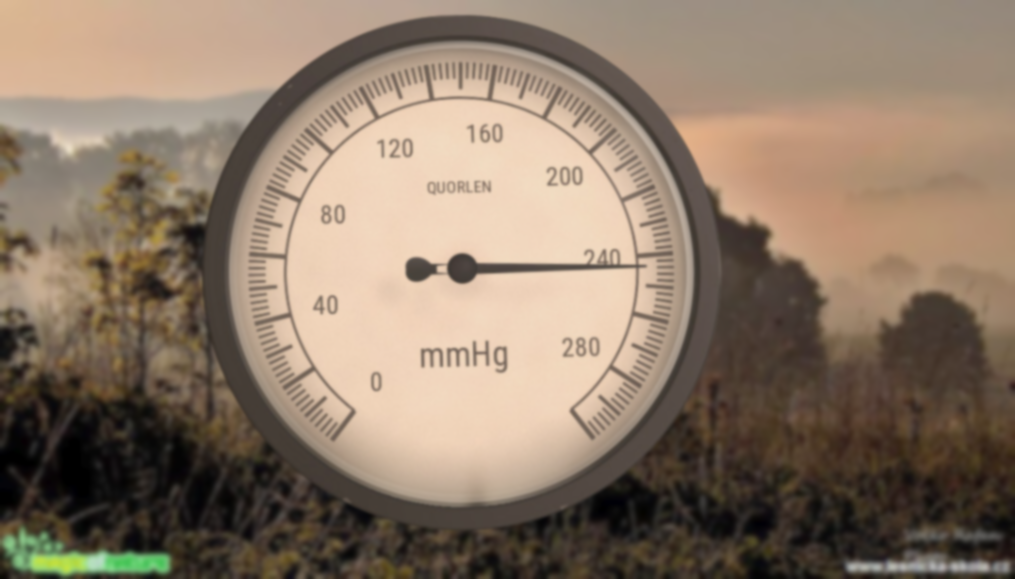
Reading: 244; mmHg
